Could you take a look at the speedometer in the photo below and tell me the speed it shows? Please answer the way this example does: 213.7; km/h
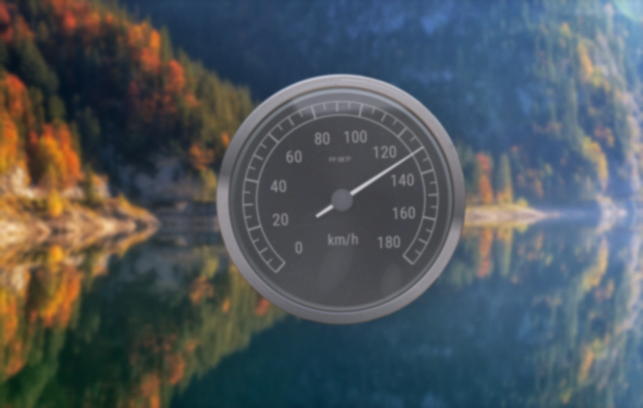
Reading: 130; km/h
